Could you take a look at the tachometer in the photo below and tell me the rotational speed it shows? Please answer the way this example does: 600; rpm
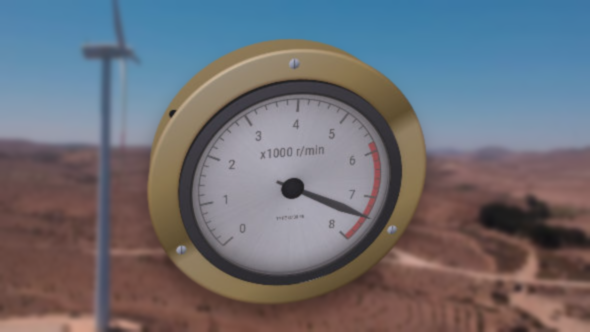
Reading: 7400; rpm
